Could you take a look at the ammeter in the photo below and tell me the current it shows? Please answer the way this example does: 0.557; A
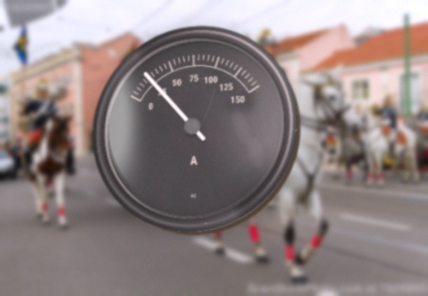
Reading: 25; A
